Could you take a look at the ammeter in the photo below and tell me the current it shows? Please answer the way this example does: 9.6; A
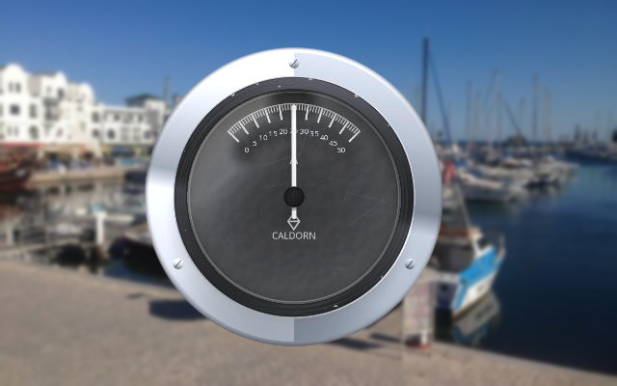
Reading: 25; A
